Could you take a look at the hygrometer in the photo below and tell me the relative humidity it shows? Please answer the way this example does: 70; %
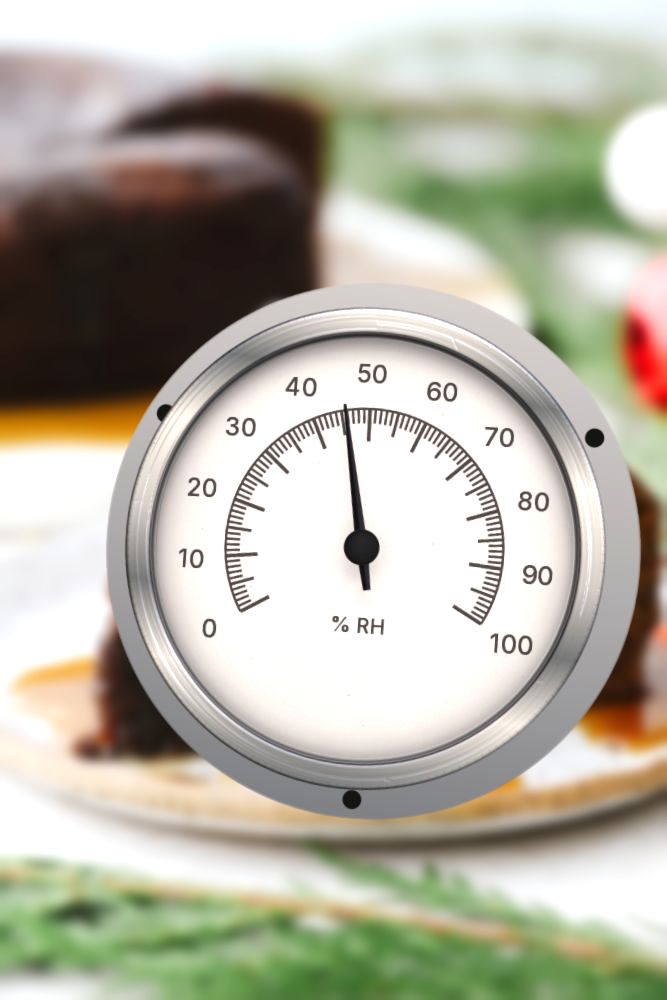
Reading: 46; %
